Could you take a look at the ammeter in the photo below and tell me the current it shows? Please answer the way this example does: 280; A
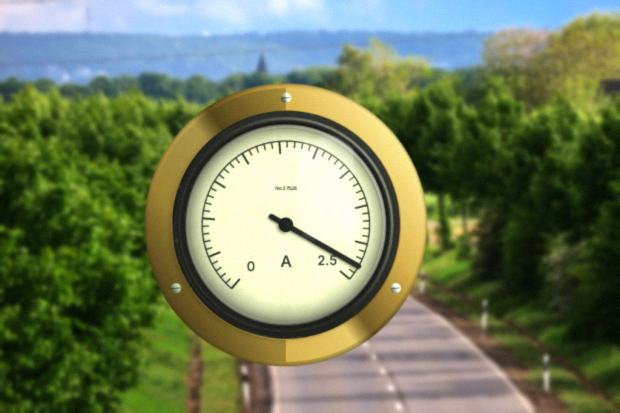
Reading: 2.4; A
